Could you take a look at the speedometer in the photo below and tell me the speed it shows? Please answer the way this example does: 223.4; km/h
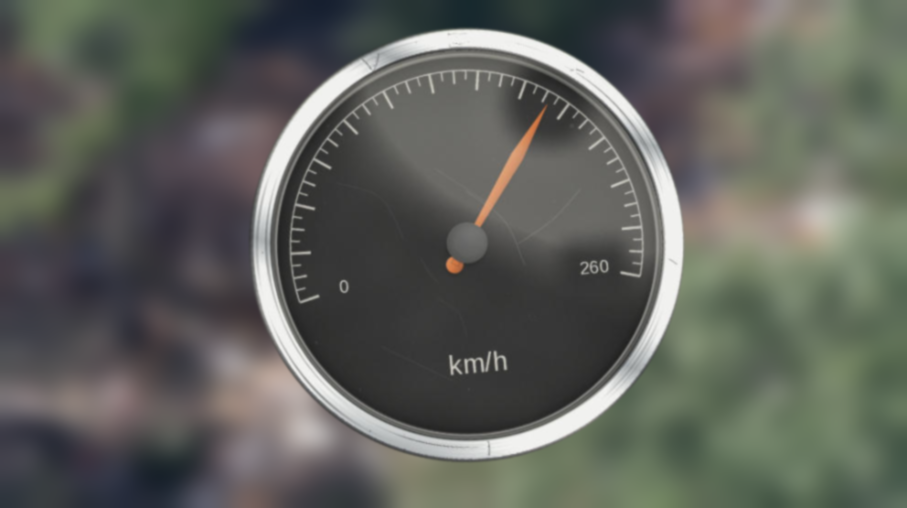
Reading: 172.5; km/h
